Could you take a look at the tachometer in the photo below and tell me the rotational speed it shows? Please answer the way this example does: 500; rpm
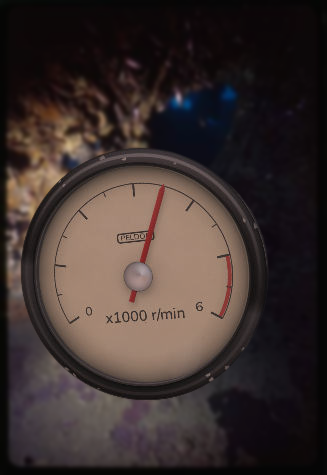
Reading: 3500; rpm
